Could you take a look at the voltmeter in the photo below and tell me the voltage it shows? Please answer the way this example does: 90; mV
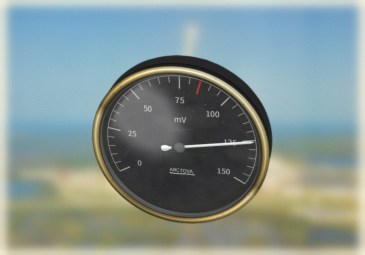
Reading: 125; mV
